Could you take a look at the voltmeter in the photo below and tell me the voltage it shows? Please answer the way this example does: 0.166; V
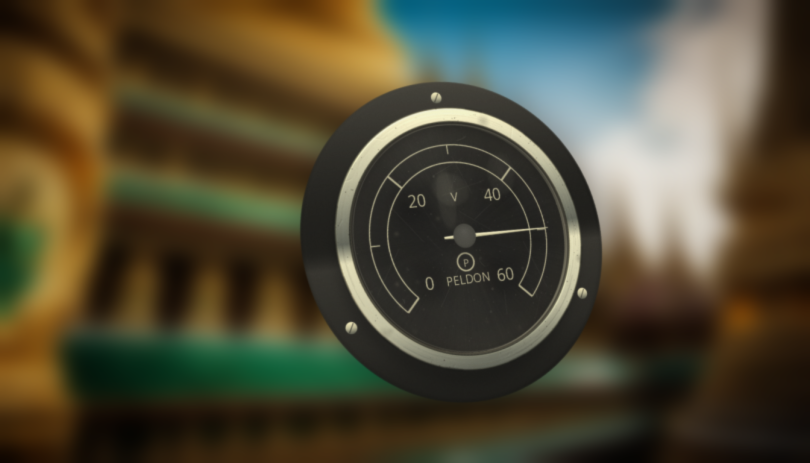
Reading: 50; V
